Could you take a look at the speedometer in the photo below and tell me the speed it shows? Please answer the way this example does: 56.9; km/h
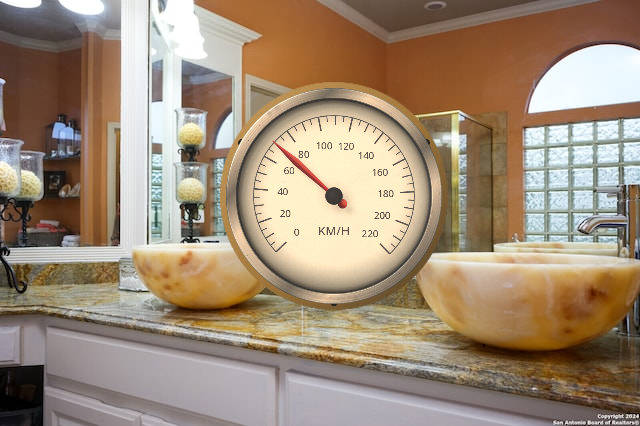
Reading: 70; km/h
